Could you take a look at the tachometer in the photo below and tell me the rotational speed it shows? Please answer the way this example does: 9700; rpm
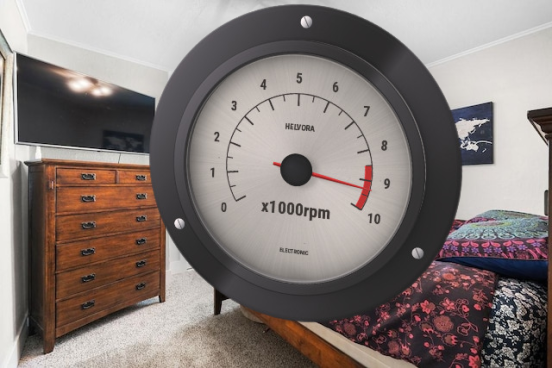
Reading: 9250; rpm
